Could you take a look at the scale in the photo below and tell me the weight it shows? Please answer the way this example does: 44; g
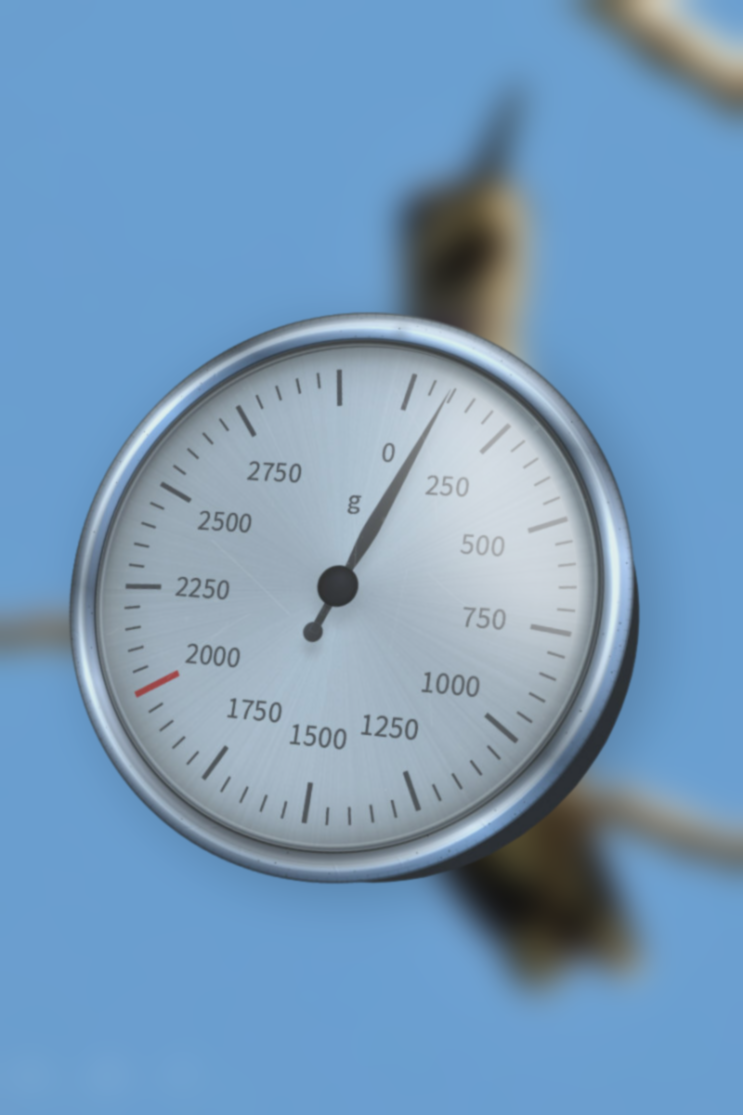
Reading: 100; g
